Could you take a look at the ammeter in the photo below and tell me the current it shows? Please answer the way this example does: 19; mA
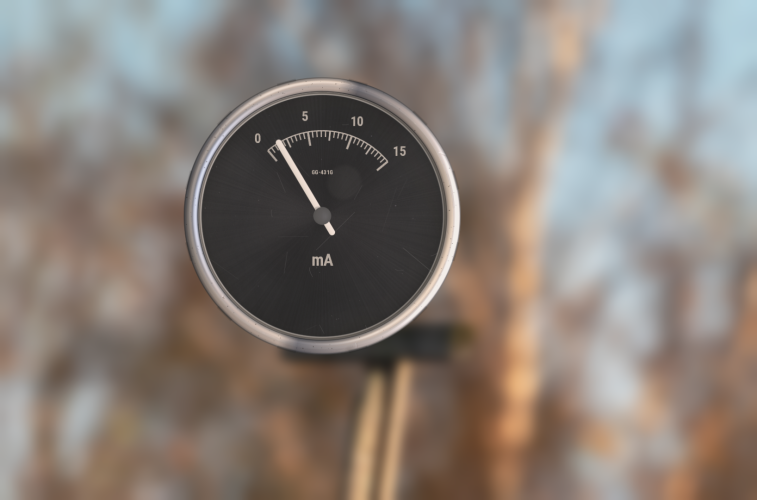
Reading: 1.5; mA
